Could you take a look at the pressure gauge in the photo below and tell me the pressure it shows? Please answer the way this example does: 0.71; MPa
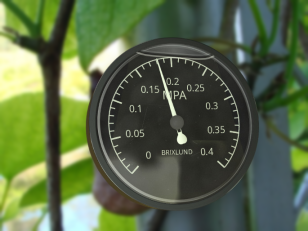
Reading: 0.18; MPa
